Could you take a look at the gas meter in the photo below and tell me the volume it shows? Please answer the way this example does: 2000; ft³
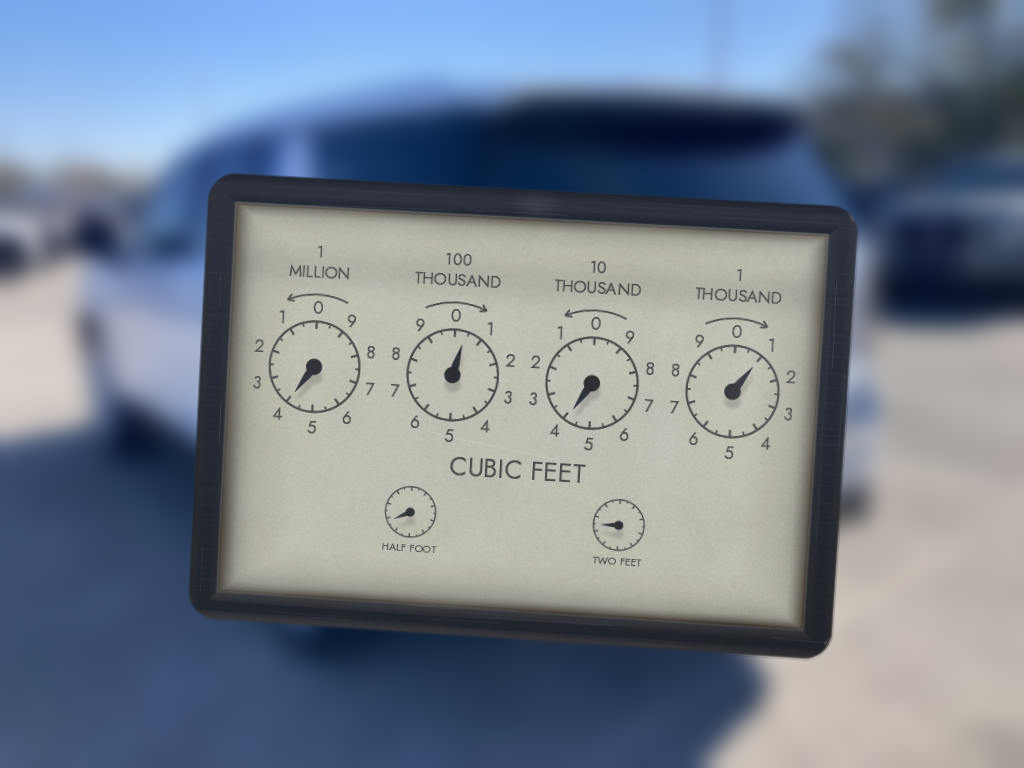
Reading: 404100; ft³
